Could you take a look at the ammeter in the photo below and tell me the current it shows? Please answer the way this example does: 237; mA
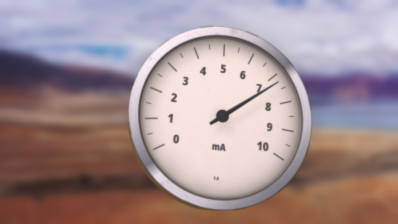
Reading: 7.25; mA
